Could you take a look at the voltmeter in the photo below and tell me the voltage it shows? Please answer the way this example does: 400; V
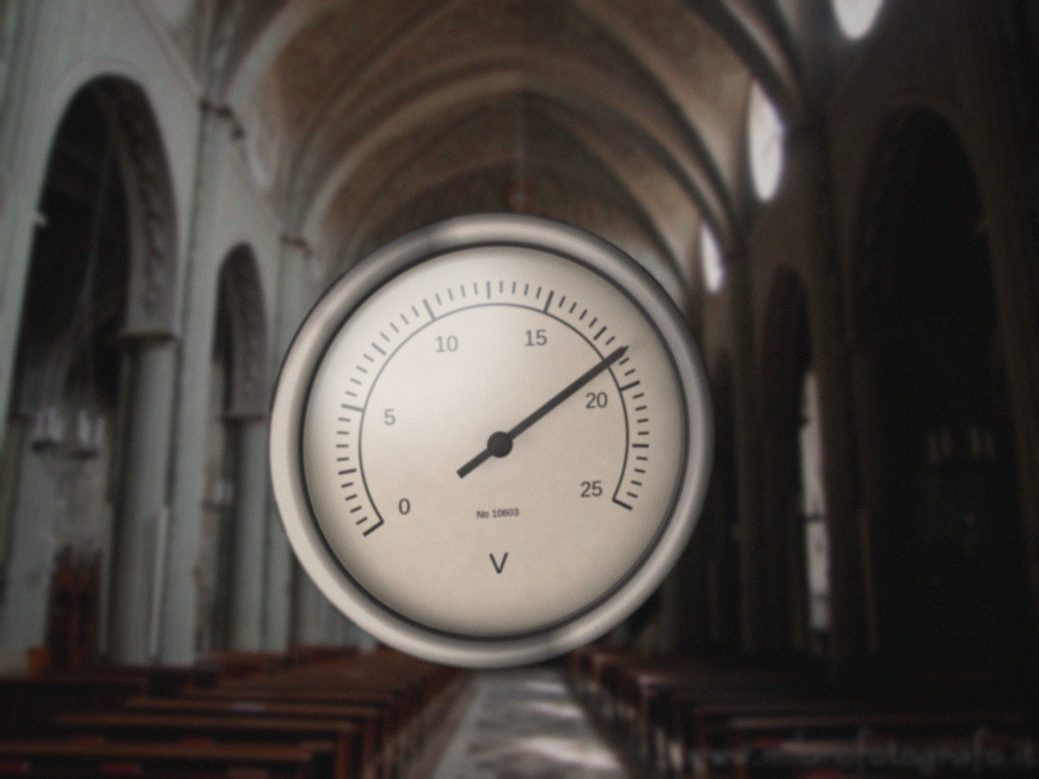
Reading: 18.5; V
